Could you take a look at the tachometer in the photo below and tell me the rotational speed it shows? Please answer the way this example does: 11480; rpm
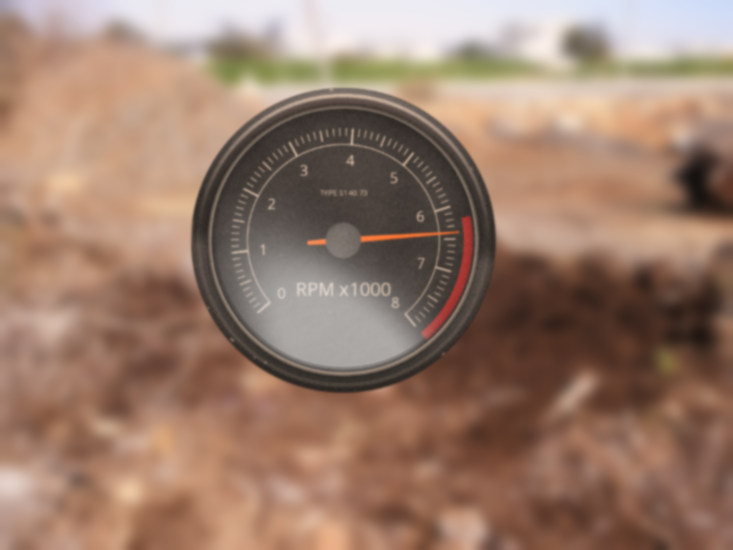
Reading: 6400; rpm
